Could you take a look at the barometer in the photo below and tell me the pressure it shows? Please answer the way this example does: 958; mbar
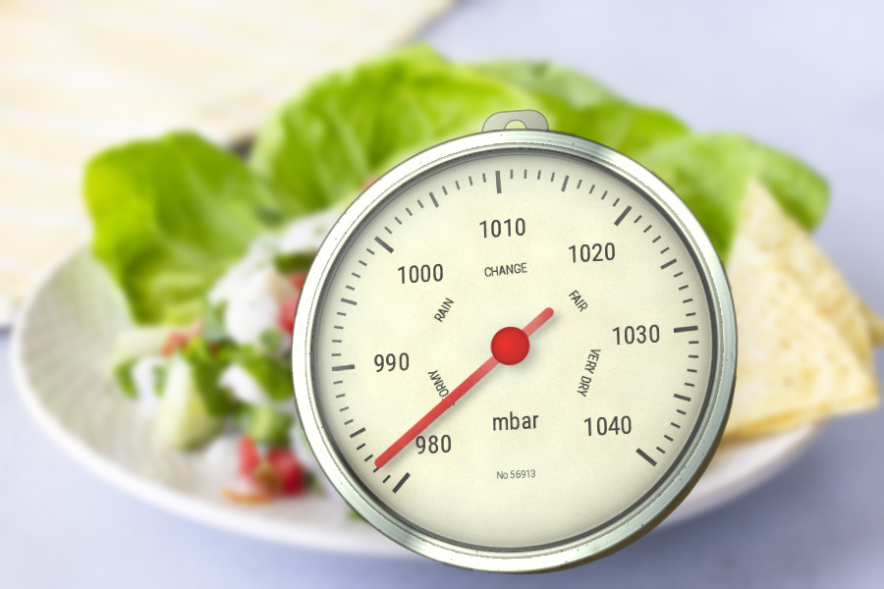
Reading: 982; mbar
